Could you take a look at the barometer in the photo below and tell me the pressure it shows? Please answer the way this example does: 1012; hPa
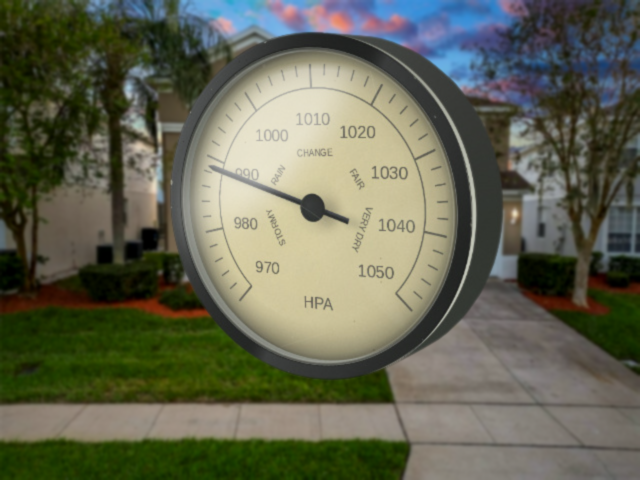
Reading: 989; hPa
